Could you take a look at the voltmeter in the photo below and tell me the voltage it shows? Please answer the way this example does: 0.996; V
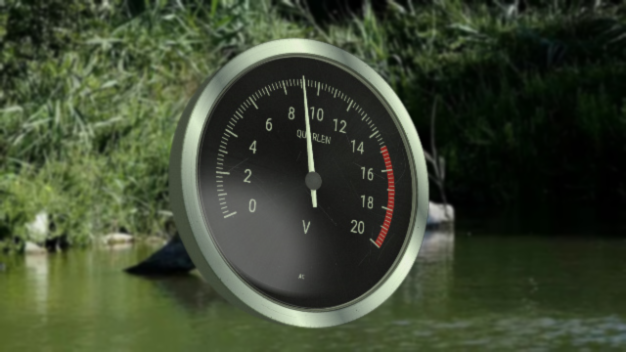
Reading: 9; V
